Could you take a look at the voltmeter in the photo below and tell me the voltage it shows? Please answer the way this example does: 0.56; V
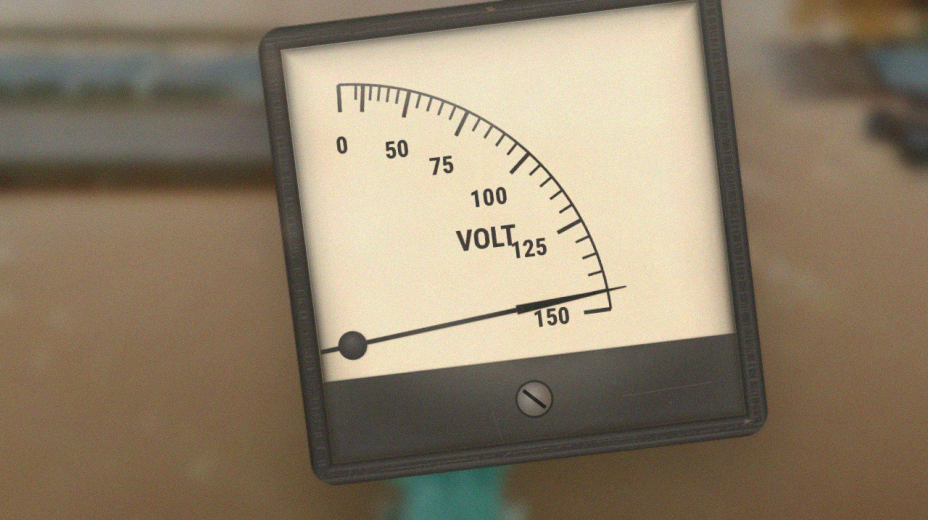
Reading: 145; V
